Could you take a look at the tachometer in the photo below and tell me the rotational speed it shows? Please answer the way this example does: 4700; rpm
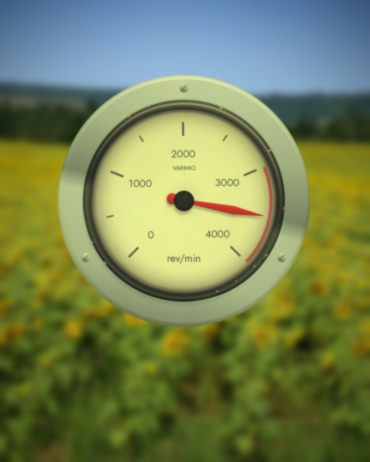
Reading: 3500; rpm
